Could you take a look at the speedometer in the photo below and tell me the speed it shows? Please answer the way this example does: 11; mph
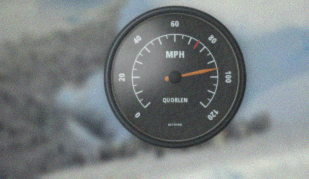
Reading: 95; mph
